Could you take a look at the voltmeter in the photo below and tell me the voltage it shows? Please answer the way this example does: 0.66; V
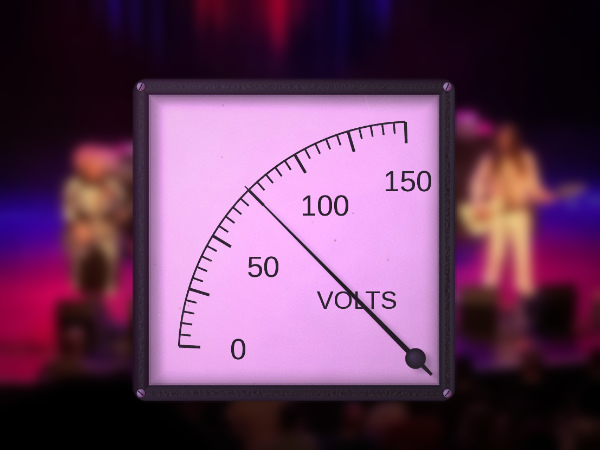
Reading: 75; V
